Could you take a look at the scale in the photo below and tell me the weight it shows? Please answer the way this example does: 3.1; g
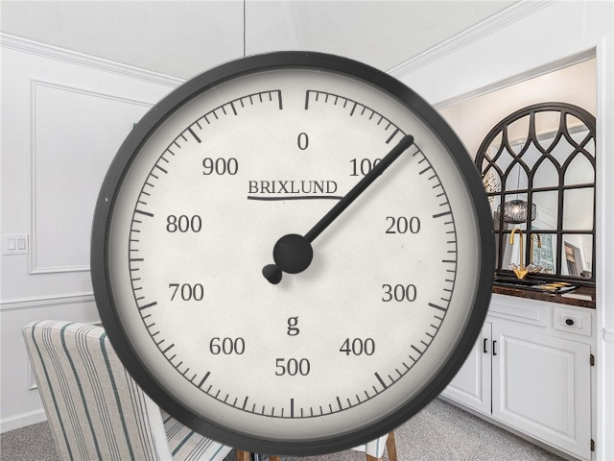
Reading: 115; g
